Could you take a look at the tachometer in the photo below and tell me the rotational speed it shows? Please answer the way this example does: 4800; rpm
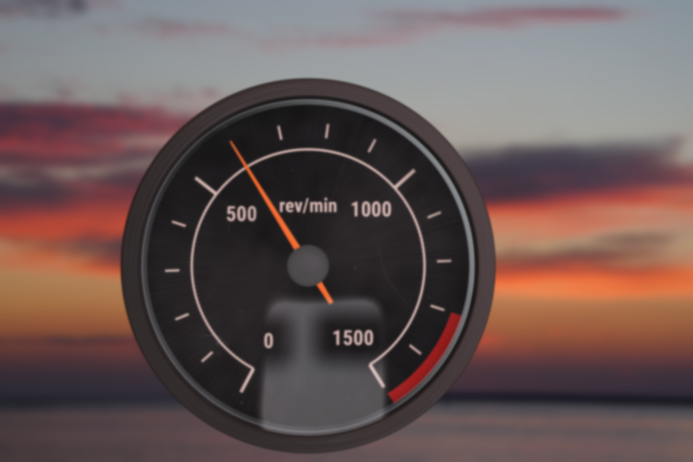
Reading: 600; rpm
